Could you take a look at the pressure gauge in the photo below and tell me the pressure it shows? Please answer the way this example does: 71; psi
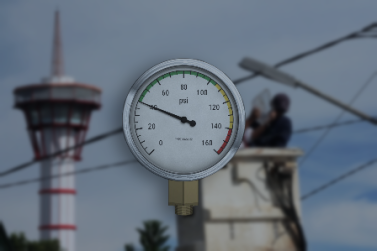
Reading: 40; psi
